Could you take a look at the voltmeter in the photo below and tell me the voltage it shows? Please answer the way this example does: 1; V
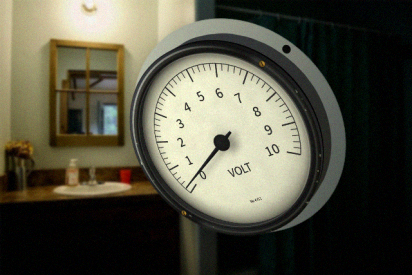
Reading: 0.2; V
